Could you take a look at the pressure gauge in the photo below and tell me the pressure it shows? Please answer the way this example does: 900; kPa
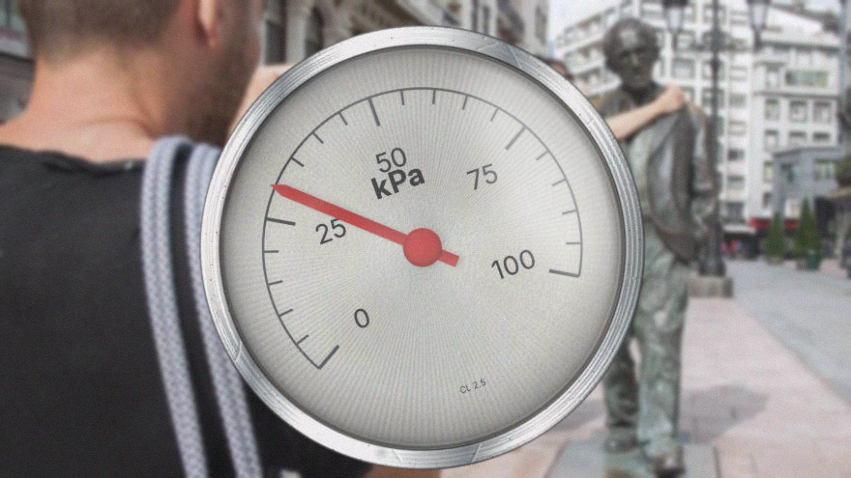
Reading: 30; kPa
